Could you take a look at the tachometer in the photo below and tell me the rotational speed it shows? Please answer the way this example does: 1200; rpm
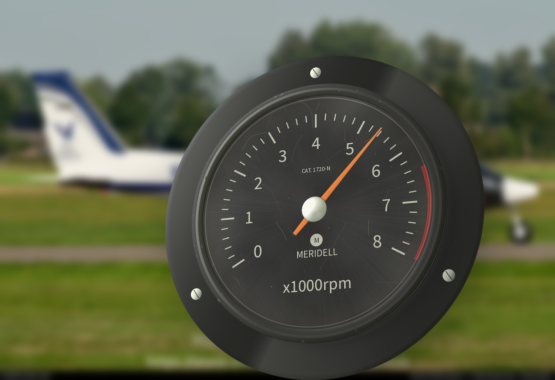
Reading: 5400; rpm
